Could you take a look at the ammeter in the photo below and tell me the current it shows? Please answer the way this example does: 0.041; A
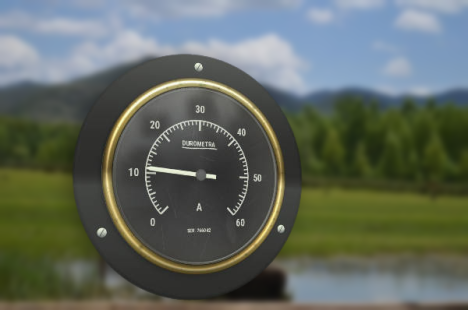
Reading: 11; A
